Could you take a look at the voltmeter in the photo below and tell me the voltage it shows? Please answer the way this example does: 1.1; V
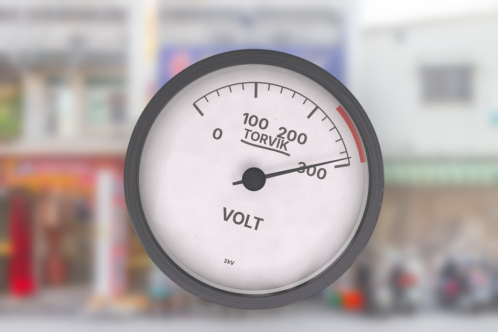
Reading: 290; V
